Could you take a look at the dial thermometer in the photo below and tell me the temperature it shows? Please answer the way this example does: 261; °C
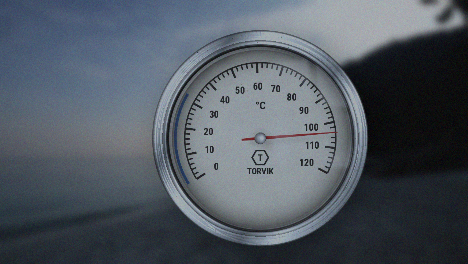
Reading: 104; °C
